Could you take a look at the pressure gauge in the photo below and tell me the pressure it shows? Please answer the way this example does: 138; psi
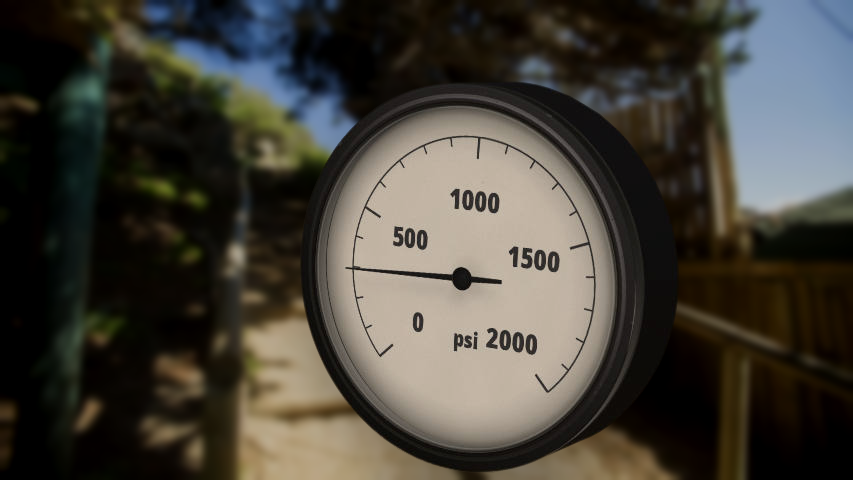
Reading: 300; psi
